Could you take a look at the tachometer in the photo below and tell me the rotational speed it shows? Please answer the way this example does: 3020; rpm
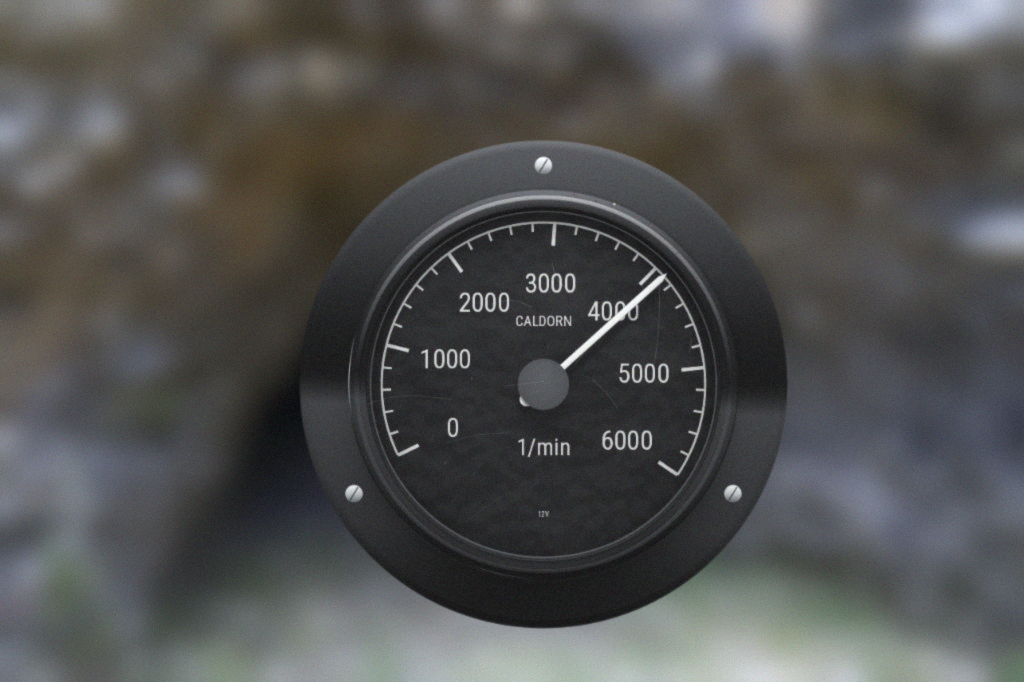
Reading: 4100; rpm
